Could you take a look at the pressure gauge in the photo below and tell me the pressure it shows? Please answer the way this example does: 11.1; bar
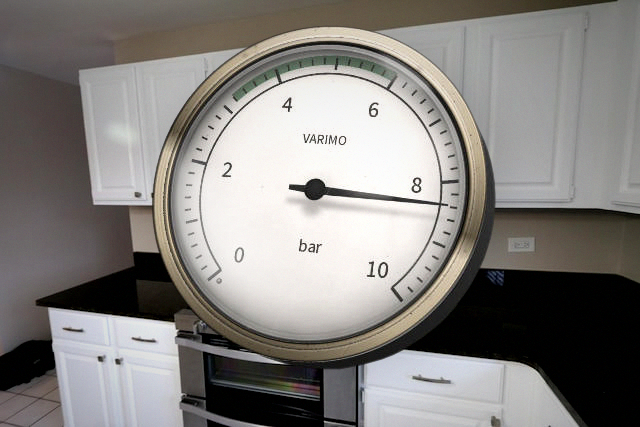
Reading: 8.4; bar
